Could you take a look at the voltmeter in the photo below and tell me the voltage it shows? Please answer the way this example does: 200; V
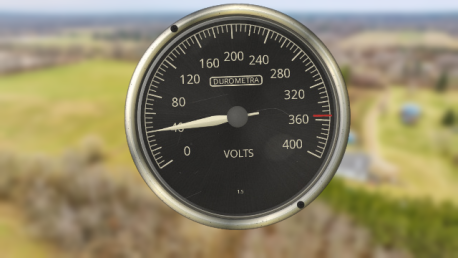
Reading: 40; V
